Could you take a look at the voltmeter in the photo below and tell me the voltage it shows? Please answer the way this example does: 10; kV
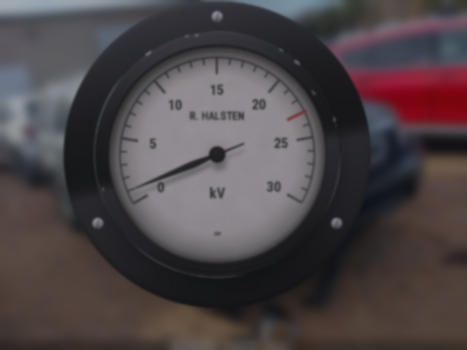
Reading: 1; kV
